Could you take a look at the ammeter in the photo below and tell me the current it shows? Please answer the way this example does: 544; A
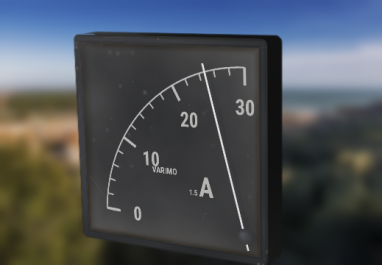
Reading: 25; A
